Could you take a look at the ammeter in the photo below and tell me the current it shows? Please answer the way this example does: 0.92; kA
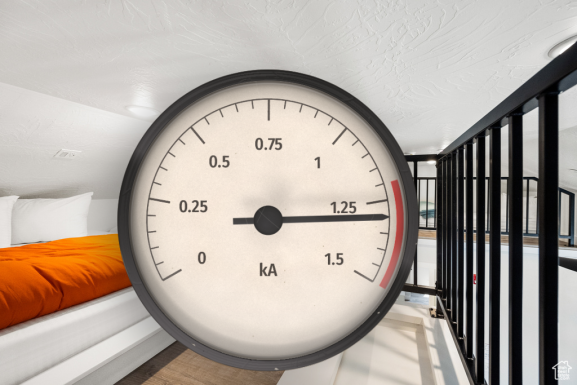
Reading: 1.3; kA
